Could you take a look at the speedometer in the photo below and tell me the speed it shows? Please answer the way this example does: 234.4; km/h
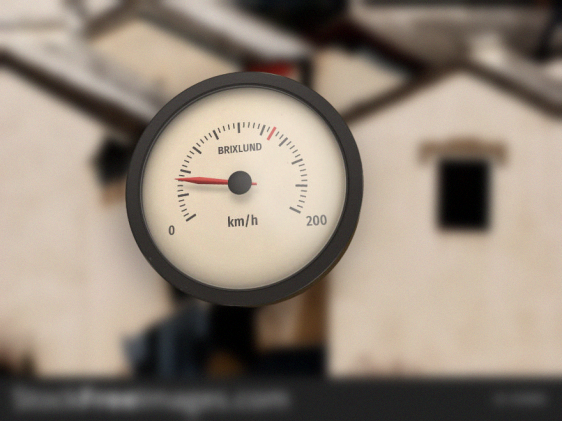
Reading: 32; km/h
